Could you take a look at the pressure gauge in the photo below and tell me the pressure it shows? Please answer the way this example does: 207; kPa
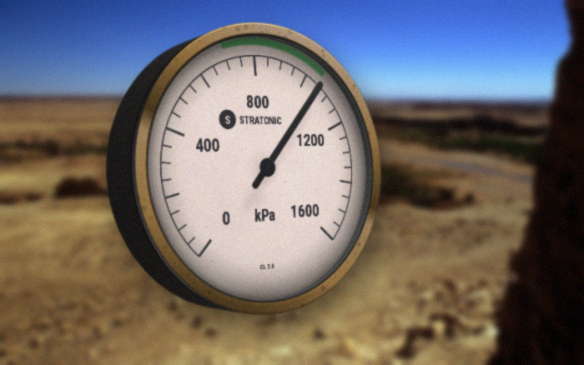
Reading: 1050; kPa
